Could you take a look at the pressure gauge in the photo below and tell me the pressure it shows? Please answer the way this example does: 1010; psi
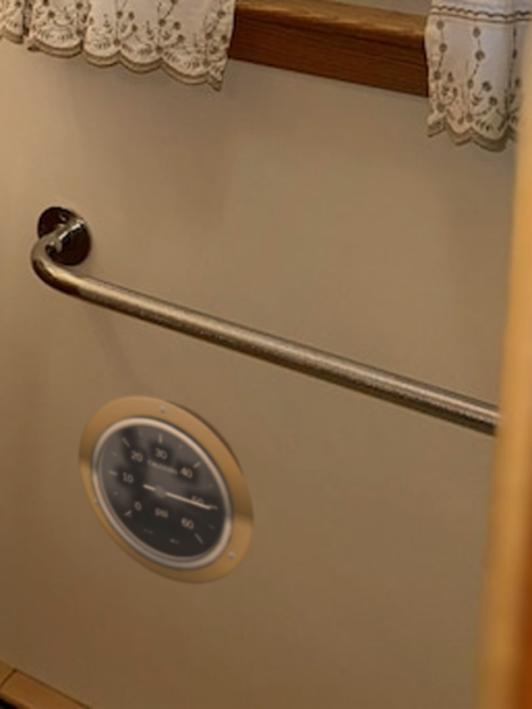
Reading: 50; psi
